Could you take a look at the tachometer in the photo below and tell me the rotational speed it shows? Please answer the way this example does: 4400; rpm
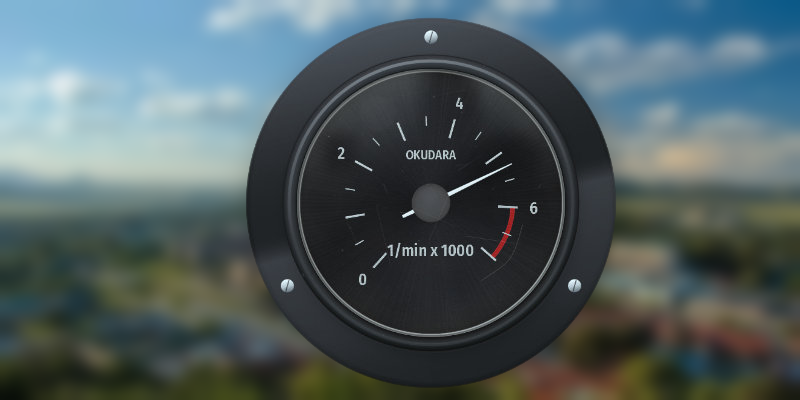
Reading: 5250; rpm
